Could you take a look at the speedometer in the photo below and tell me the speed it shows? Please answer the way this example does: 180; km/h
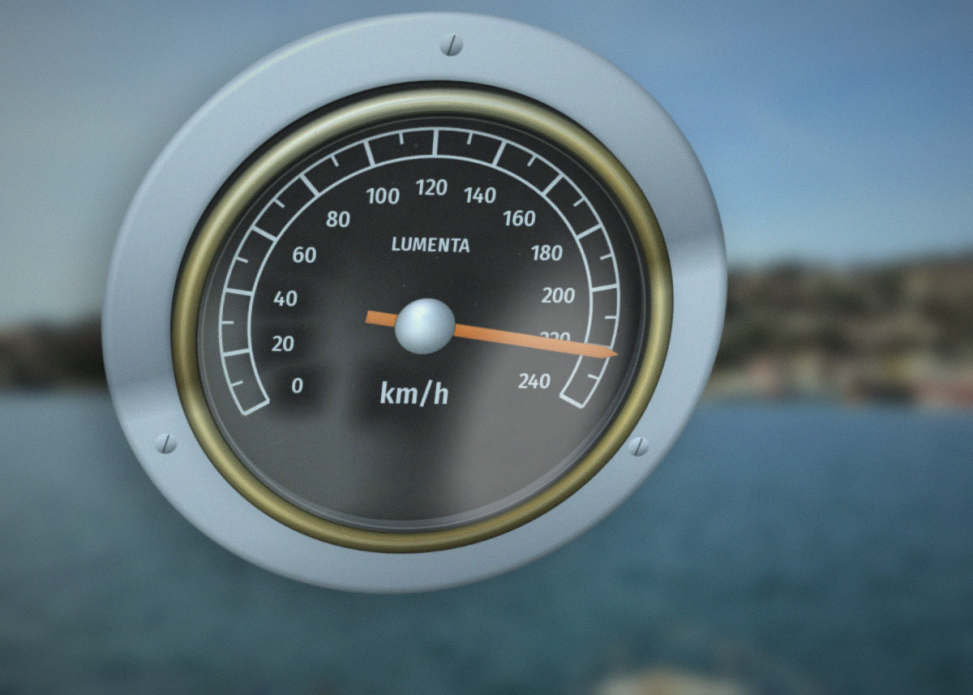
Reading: 220; km/h
